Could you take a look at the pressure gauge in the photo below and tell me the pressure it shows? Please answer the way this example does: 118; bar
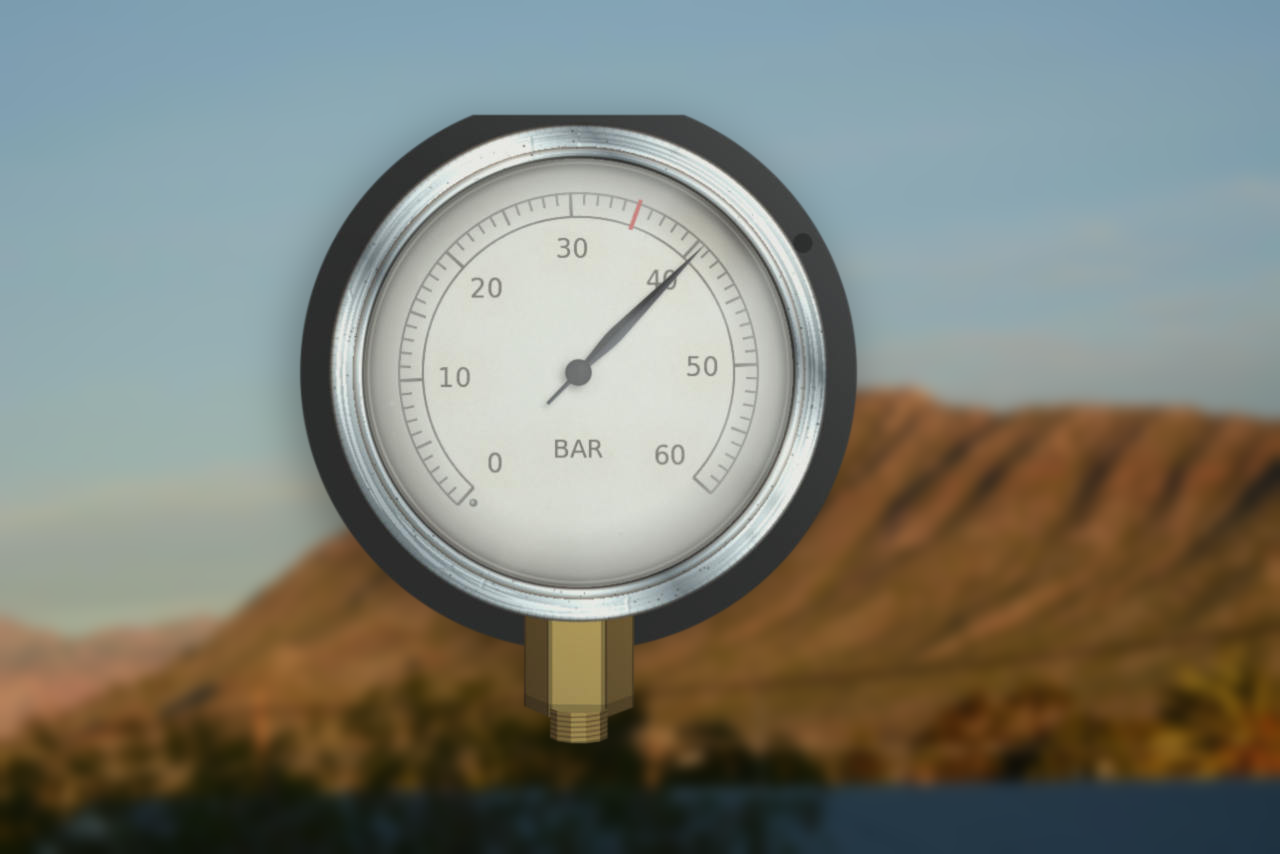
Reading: 40.5; bar
